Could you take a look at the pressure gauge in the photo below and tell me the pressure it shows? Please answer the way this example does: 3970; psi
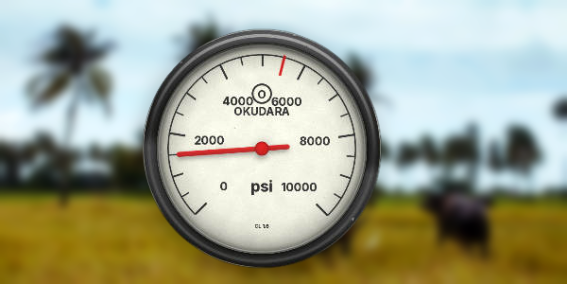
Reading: 1500; psi
